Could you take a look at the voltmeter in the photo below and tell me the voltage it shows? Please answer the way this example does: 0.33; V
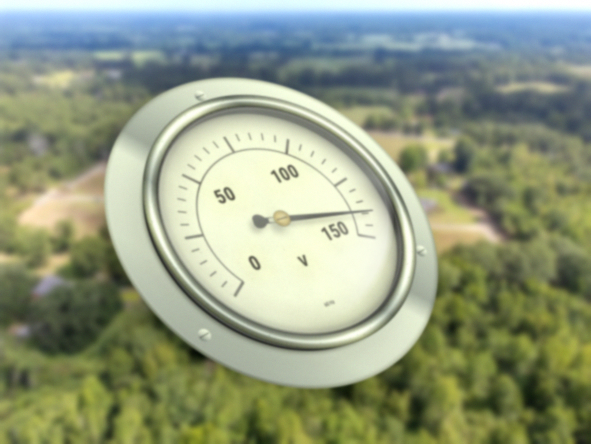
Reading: 140; V
